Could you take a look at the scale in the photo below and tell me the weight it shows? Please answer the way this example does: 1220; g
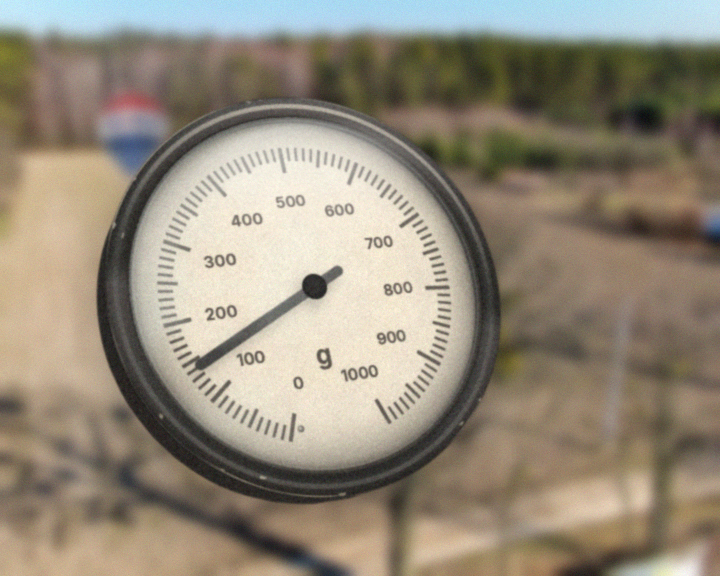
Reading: 140; g
